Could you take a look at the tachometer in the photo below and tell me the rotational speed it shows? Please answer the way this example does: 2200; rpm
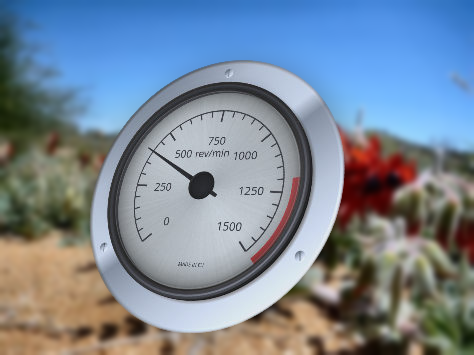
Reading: 400; rpm
